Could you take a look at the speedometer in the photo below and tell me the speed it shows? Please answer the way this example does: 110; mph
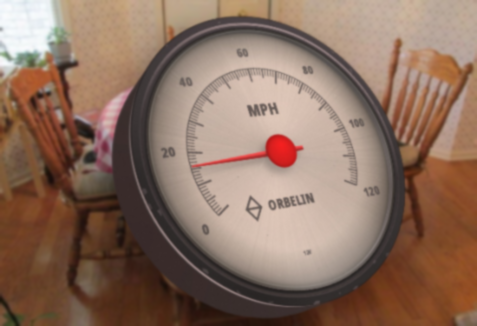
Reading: 15; mph
